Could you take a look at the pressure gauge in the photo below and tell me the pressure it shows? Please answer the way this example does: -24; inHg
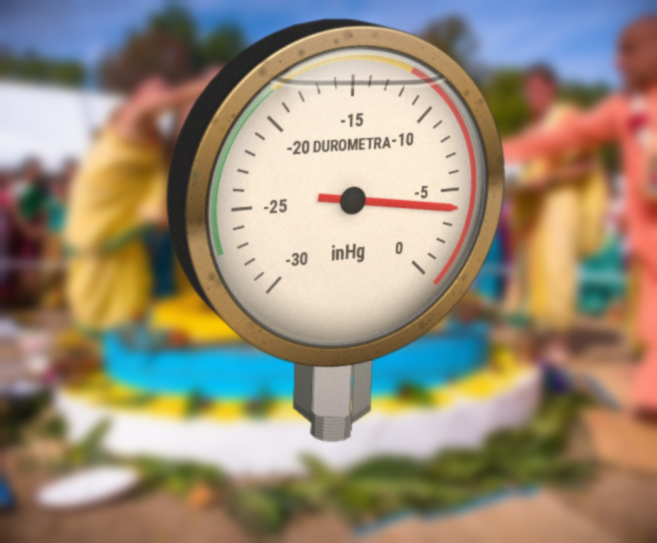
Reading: -4; inHg
